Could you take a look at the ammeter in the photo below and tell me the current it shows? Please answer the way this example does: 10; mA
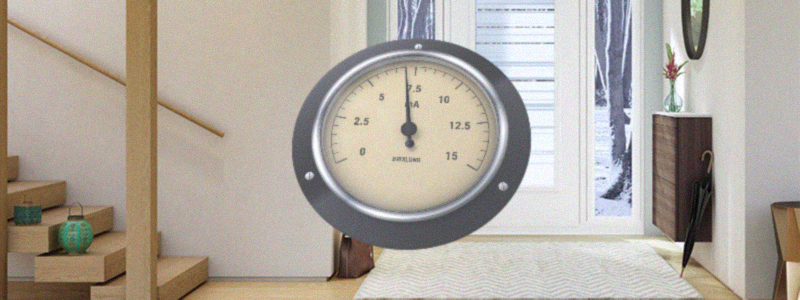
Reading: 7; mA
